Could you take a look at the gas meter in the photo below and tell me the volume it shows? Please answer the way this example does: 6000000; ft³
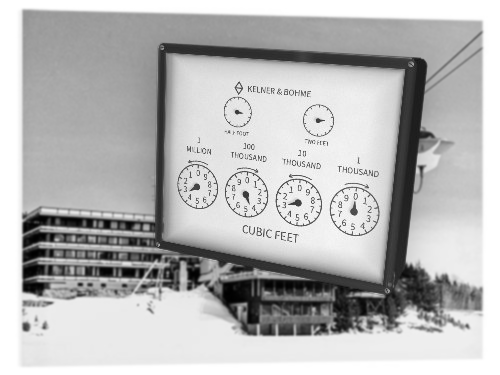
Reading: 343000; ft³
